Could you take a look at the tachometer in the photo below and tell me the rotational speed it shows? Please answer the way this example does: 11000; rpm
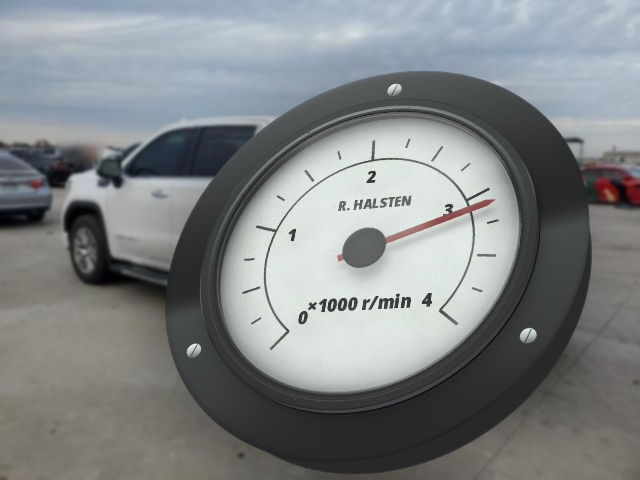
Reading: 3125; rpm
